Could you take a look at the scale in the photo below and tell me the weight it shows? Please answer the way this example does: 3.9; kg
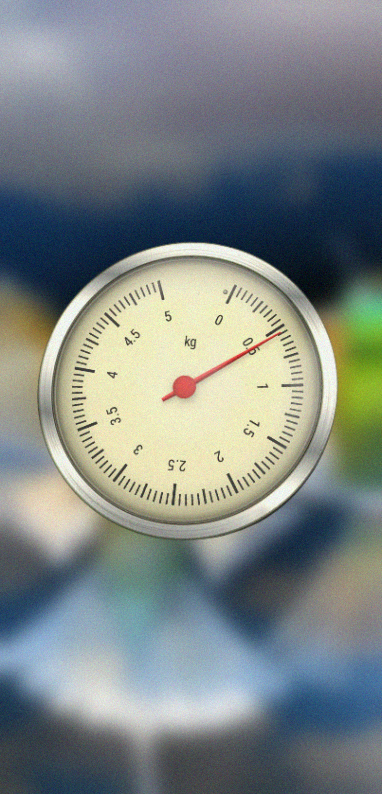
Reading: 0.55; kg
